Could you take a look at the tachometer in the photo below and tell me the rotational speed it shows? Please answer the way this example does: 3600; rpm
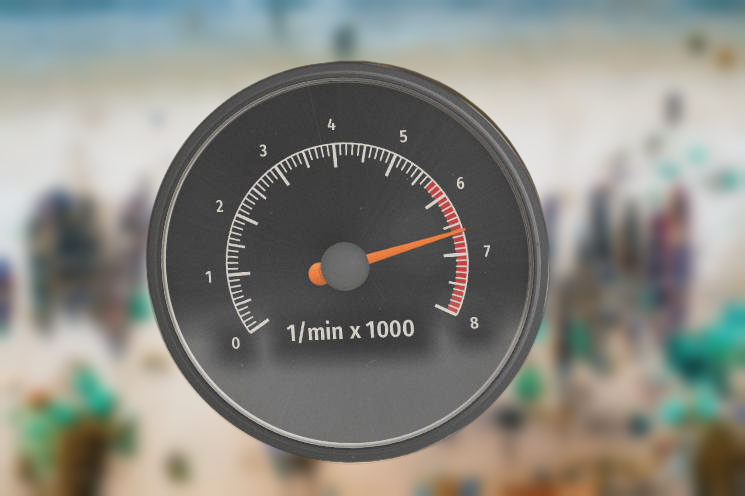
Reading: 6600; rpm
